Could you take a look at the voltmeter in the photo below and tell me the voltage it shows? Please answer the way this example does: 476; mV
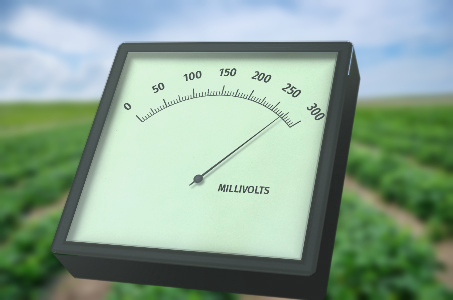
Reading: 275; mV
